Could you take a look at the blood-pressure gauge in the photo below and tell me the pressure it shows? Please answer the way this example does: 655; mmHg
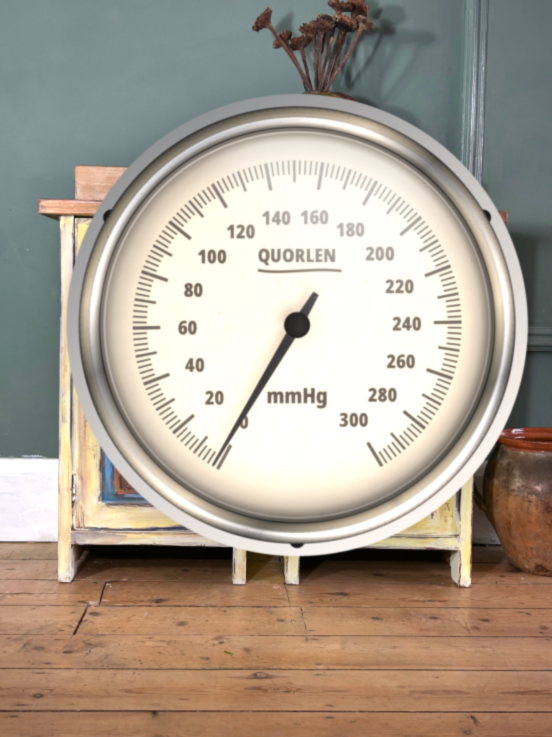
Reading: 2; mmHg
